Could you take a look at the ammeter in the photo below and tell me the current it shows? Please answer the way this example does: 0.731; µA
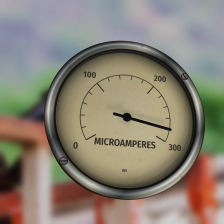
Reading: 280; µA
